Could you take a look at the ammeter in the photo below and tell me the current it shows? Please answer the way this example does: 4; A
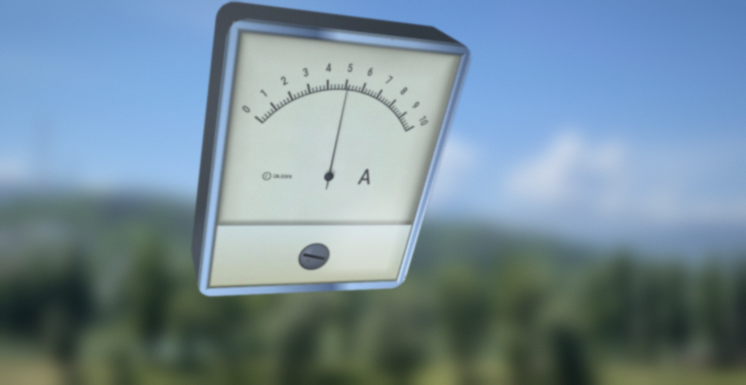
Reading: 5; A
